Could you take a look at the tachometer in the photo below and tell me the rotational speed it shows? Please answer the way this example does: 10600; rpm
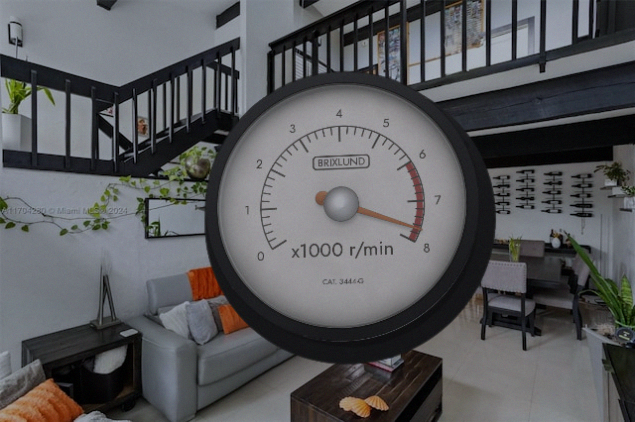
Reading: 7700; rpm
